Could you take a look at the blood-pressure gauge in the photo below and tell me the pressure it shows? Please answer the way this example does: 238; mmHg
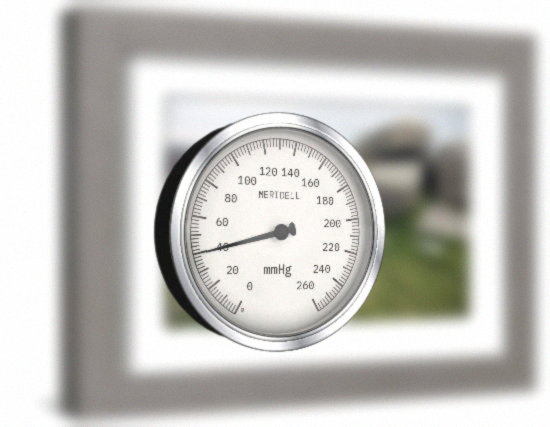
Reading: 40; mmHg
